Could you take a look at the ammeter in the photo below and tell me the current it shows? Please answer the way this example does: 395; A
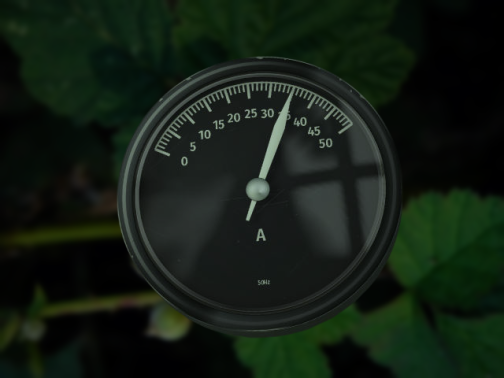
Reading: 35; A
